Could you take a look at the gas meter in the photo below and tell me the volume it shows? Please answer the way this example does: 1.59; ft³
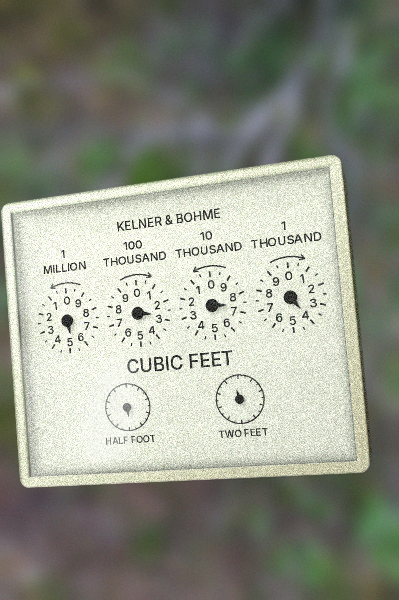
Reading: 527400; ft³
